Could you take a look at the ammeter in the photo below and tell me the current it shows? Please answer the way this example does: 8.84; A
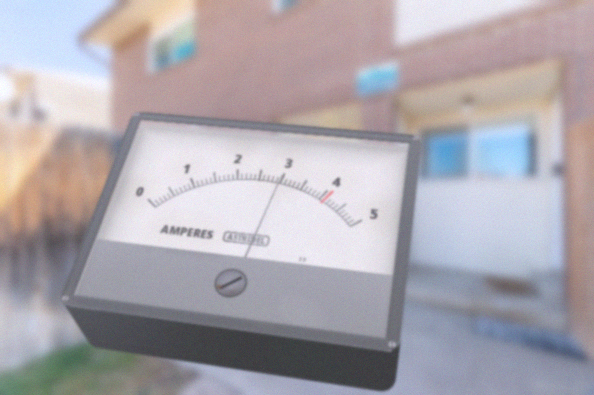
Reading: 3; A
